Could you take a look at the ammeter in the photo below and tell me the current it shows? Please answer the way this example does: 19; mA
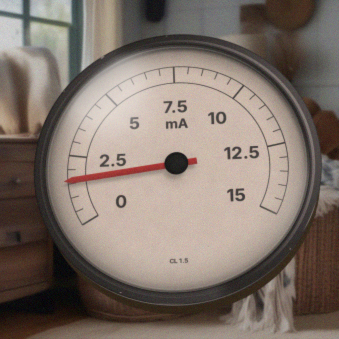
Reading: 1.5; mA
